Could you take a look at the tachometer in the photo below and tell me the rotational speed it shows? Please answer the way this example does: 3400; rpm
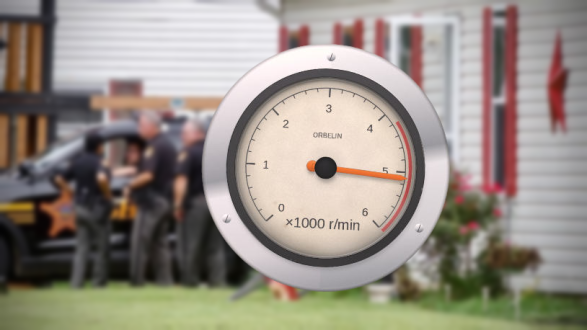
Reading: 5100; rpm
